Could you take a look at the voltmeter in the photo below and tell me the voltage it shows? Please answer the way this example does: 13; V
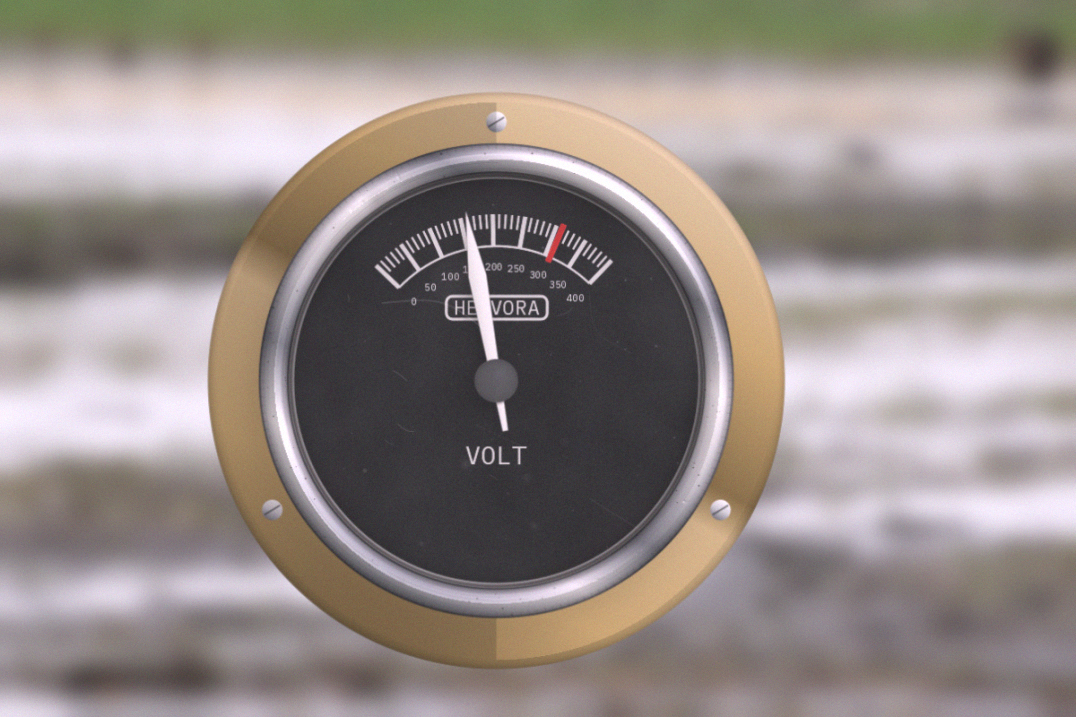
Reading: 160; V
